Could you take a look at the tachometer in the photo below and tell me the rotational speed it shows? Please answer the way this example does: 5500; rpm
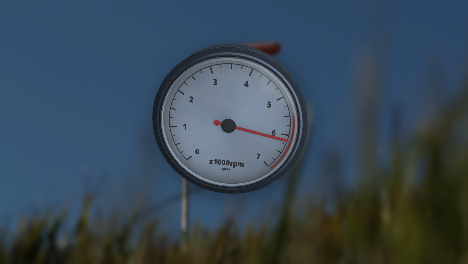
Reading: 6125; rpm
